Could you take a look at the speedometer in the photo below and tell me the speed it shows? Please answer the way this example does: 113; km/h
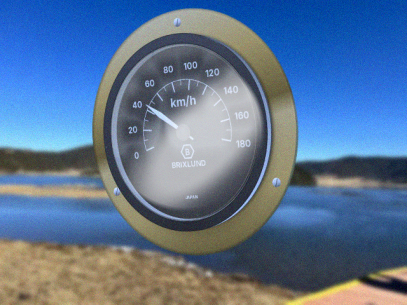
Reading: 45; km/h
